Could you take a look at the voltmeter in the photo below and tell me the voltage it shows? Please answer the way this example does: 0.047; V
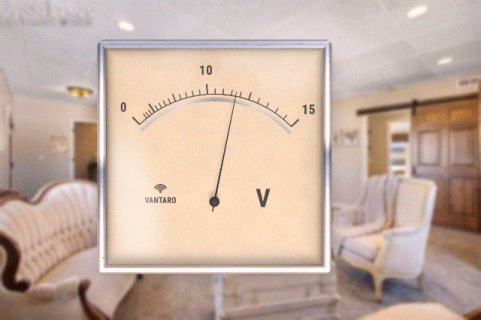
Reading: 11.75; V
